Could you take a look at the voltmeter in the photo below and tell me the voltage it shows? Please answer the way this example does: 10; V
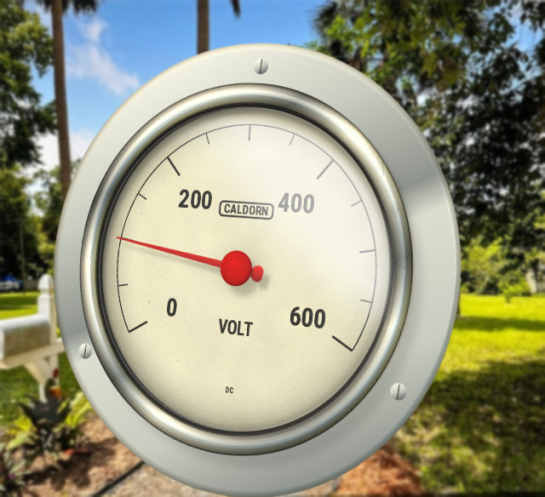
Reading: 100; V
